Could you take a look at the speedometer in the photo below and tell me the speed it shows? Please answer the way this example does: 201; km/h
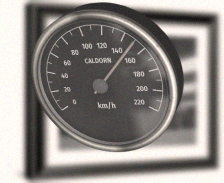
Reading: 150; km/h
